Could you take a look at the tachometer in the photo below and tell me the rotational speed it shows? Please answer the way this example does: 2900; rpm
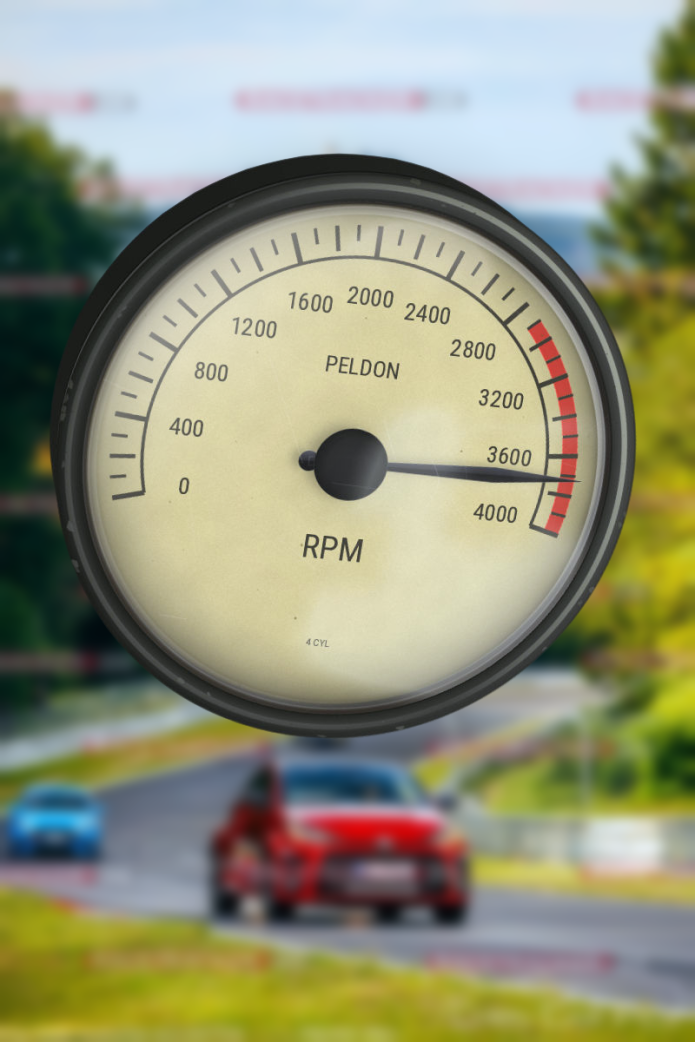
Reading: 3700; rpm
